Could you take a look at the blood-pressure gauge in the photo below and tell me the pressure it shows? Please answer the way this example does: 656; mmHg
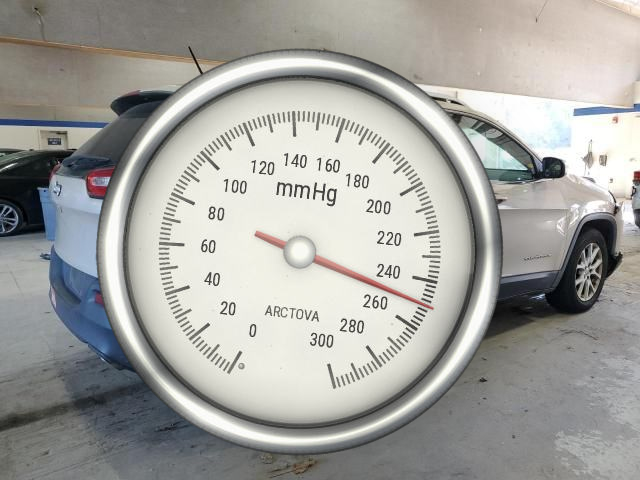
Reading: 250; mmHg
